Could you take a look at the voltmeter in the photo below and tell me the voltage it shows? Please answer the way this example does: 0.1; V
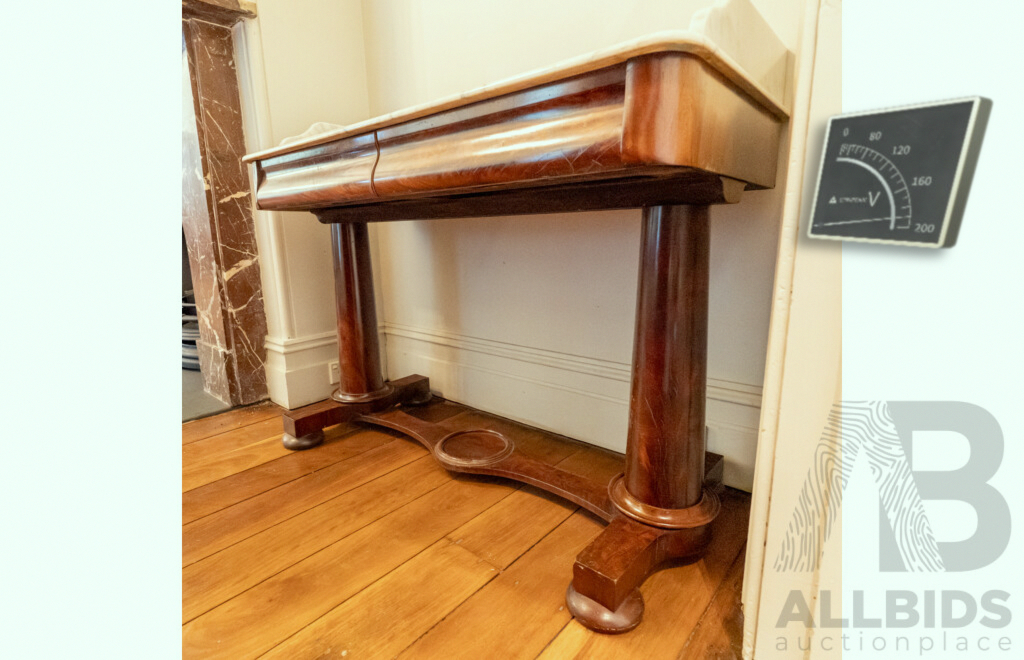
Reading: 190; V
